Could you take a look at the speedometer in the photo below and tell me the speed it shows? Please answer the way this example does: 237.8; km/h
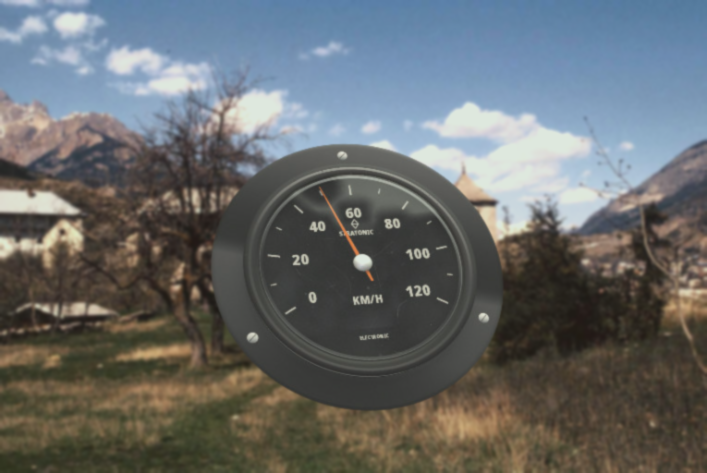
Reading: 50; km/h
